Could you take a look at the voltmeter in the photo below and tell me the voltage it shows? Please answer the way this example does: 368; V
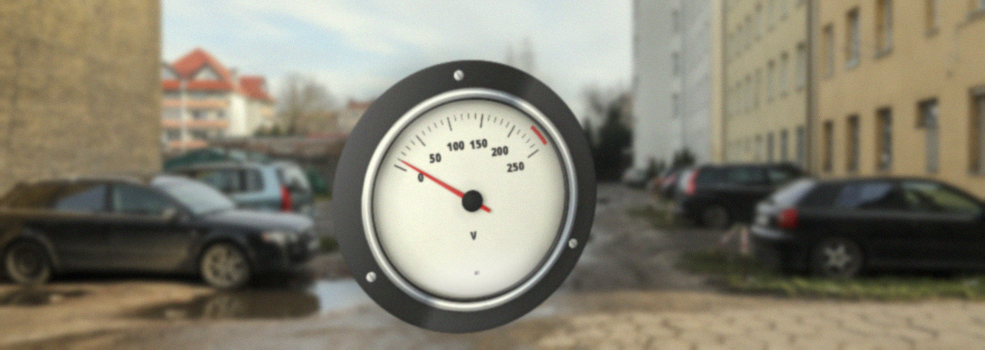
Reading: 10; V
